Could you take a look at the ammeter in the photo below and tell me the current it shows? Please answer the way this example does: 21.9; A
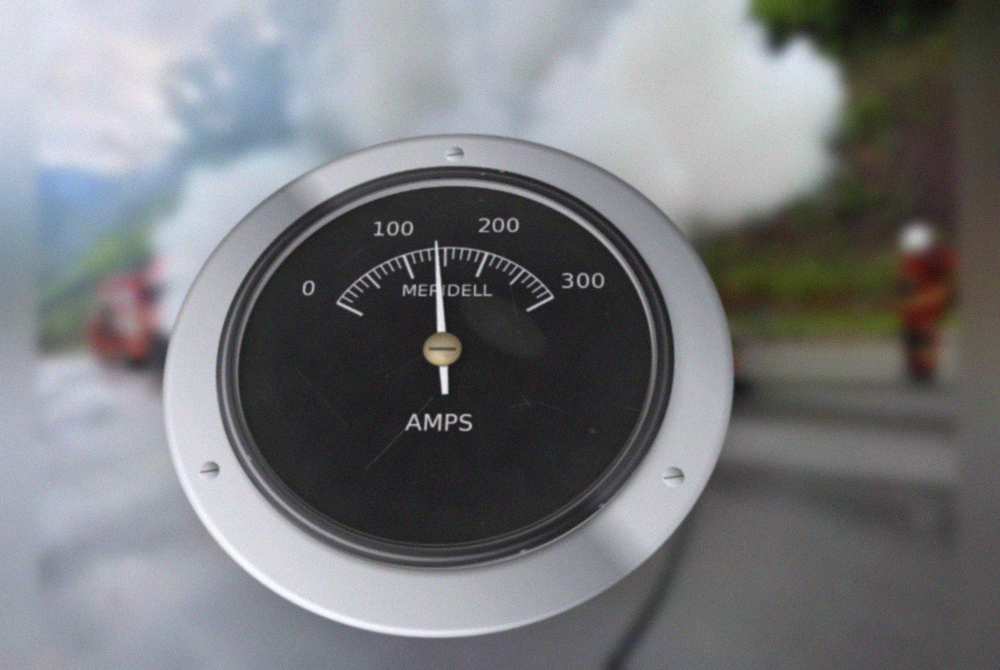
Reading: 140; A
